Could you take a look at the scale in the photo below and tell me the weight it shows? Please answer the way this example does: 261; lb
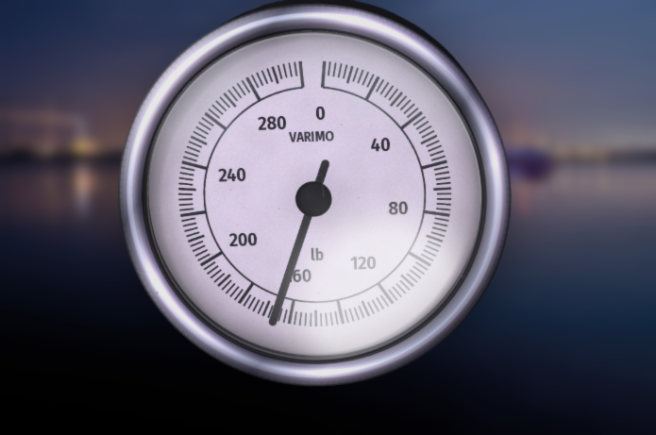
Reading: 166; lb
